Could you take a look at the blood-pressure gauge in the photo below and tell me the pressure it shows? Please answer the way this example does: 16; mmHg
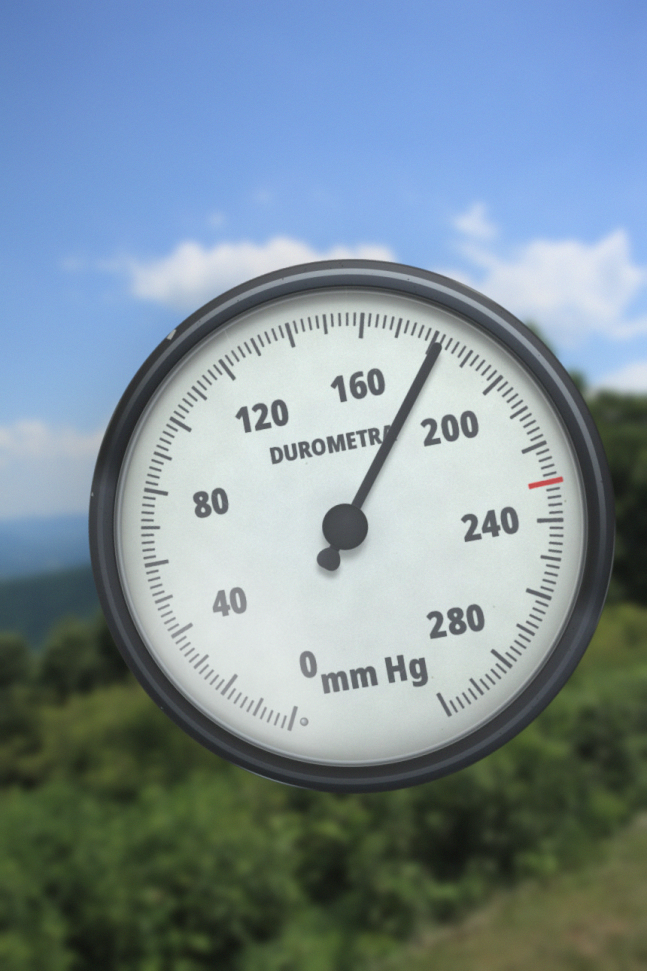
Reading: 182; mmHg
